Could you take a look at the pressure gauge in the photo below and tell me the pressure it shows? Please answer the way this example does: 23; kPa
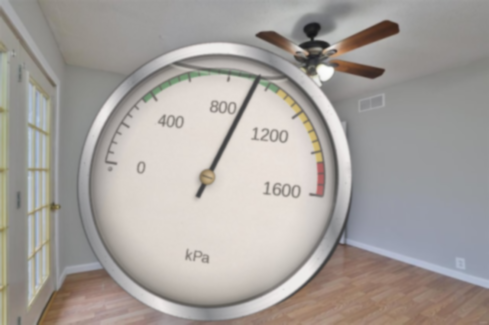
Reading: 950; kPa
